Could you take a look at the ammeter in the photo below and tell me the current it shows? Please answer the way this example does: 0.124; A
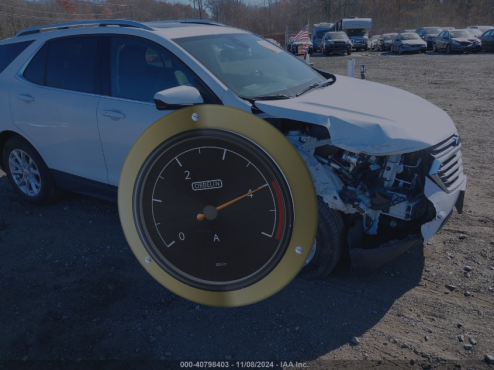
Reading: 4; A
